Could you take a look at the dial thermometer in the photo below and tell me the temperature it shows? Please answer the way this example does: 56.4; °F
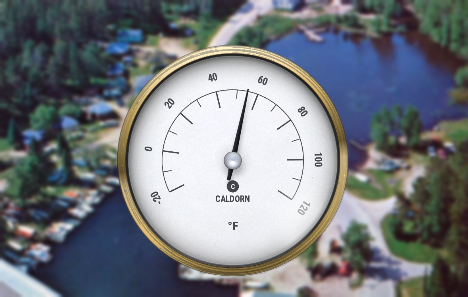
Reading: 55; °F
